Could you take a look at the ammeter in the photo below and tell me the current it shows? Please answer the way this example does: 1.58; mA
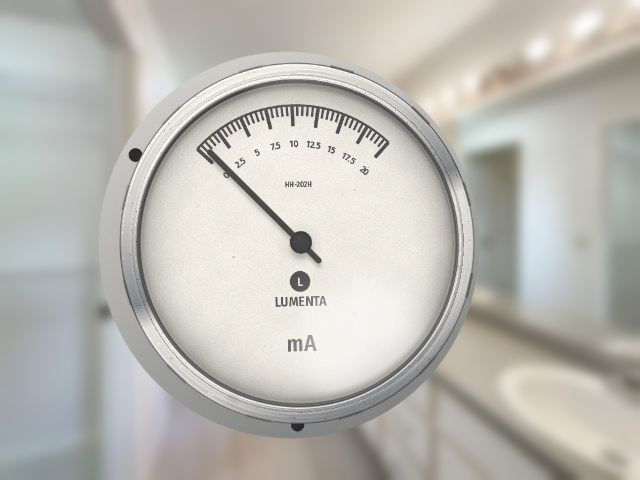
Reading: 0.5; mA
